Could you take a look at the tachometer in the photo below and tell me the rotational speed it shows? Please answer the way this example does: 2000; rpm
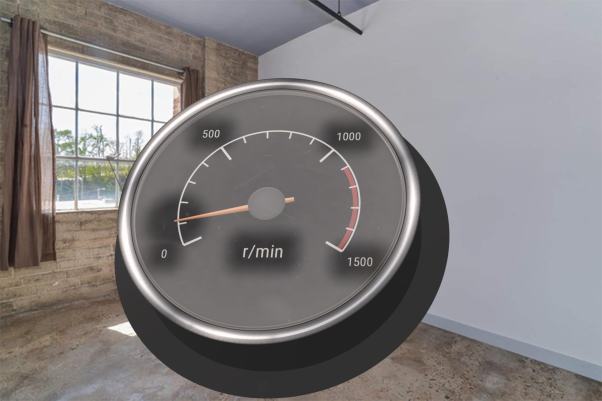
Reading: 100; rpm
